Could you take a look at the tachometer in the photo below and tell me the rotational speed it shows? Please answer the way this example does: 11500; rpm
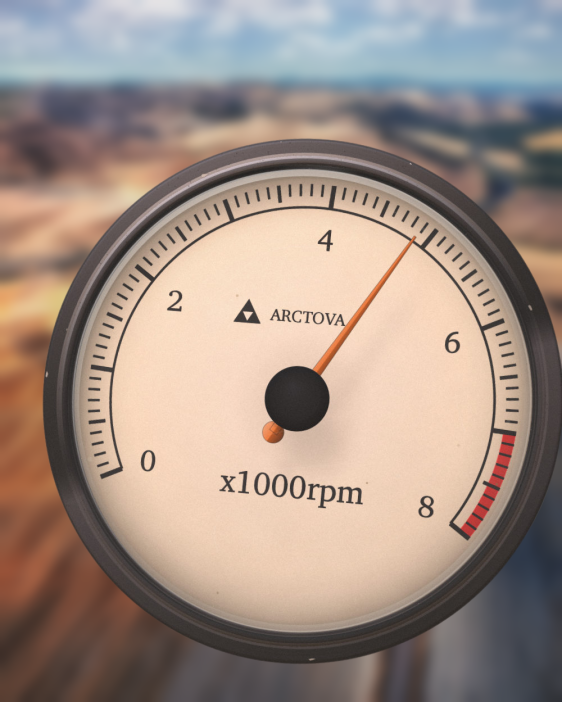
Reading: 4900; rpm
